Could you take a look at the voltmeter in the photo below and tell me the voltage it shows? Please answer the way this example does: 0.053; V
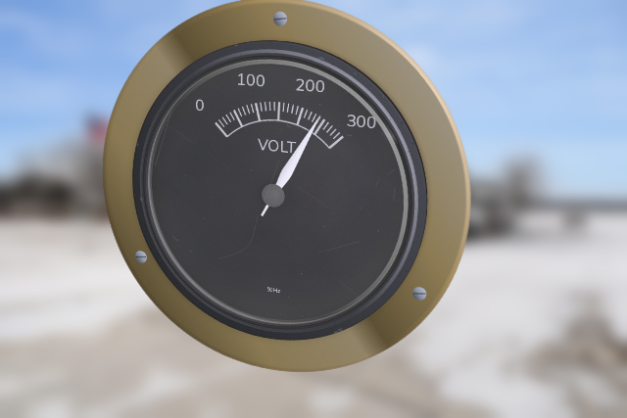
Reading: 240; V
